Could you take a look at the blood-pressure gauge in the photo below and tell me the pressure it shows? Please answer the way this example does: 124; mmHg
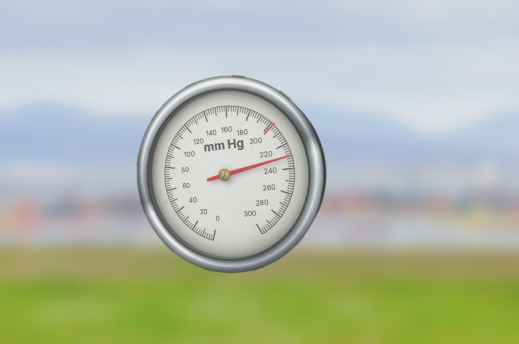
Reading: 230; mmHg
